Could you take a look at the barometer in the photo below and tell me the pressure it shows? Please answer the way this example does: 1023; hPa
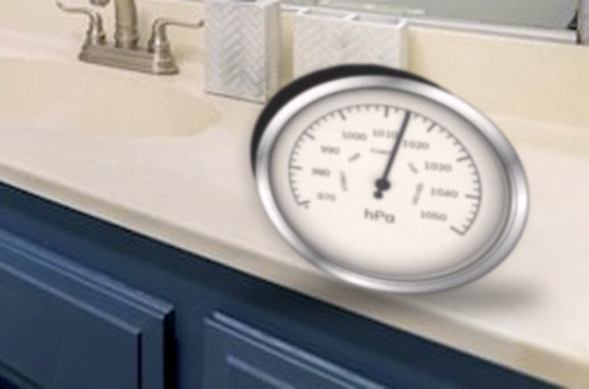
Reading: 1014; hPa
